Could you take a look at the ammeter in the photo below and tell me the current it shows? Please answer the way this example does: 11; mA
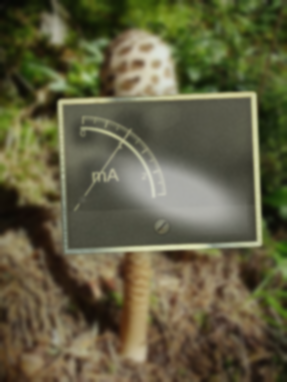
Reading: 1; mA
